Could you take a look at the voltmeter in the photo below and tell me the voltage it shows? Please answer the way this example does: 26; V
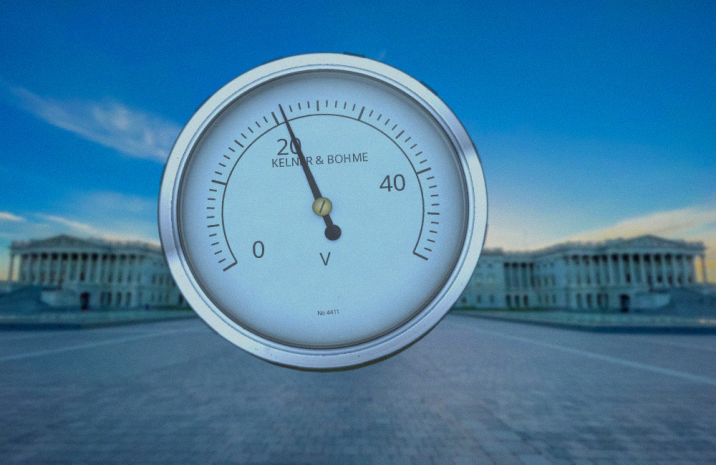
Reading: 21; V
